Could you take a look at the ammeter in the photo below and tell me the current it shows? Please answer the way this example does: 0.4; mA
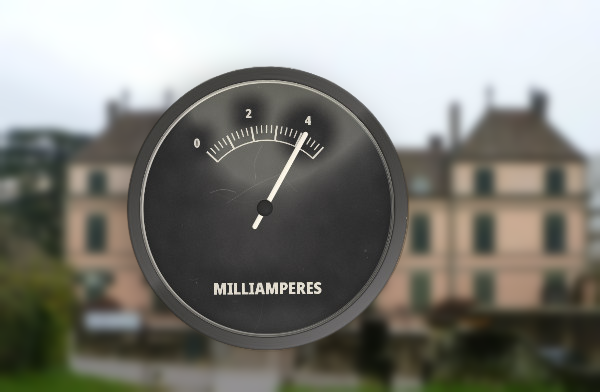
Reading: 4.2; mA
